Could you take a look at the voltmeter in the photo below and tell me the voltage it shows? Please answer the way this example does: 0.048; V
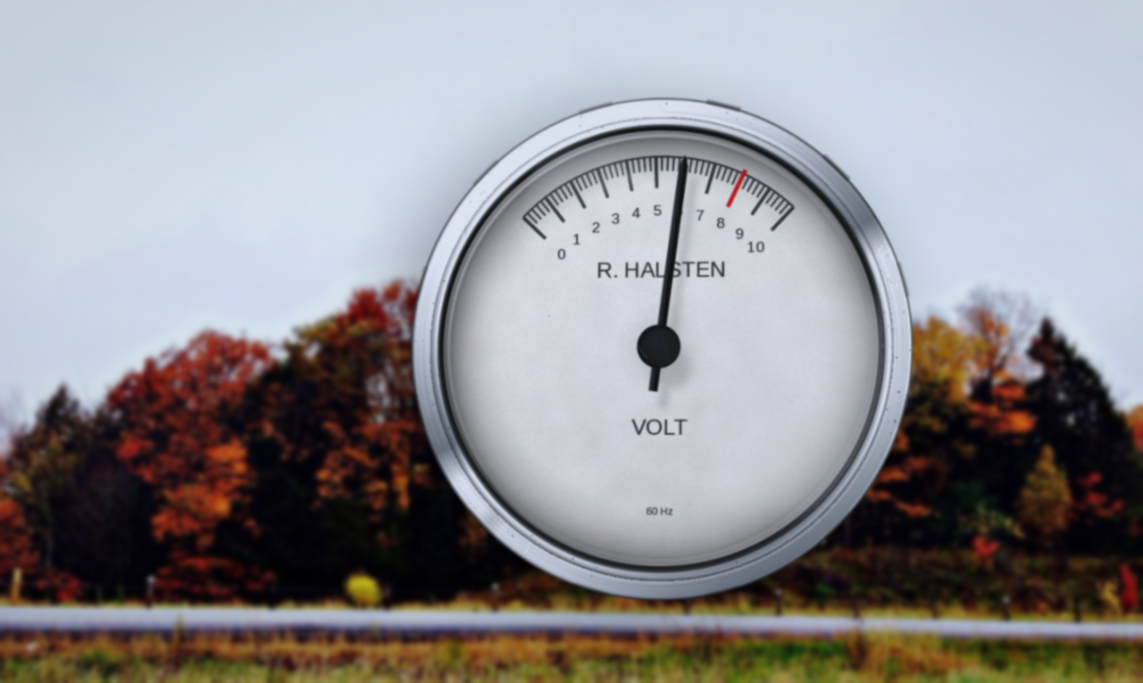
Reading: 6; V
